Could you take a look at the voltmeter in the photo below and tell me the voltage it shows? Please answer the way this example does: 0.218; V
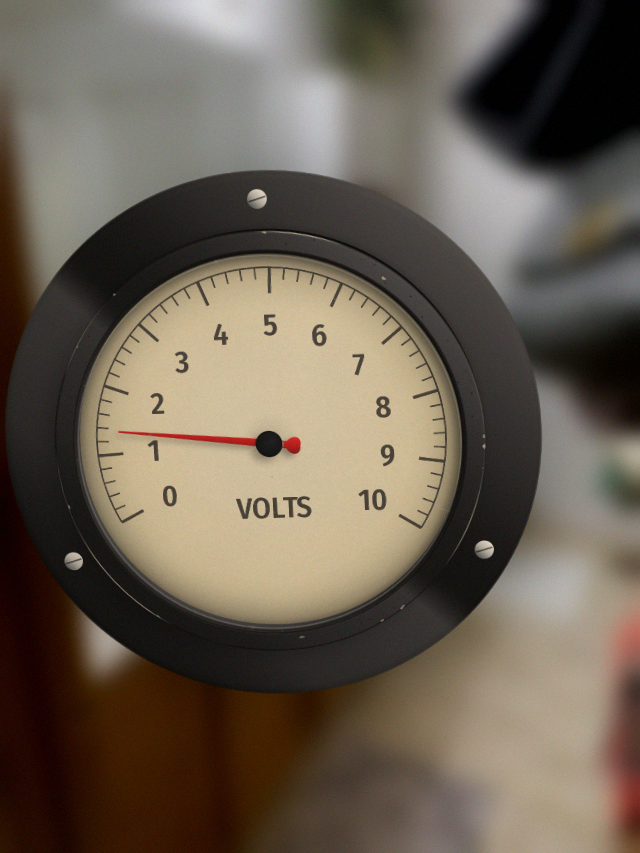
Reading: 1.4; V
